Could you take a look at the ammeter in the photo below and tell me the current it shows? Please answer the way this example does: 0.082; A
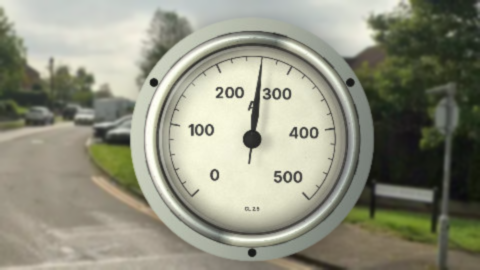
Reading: 260; A
